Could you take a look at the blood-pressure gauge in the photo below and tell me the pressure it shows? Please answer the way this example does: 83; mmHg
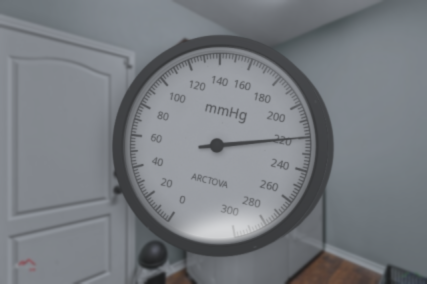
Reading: 220; mmHg
